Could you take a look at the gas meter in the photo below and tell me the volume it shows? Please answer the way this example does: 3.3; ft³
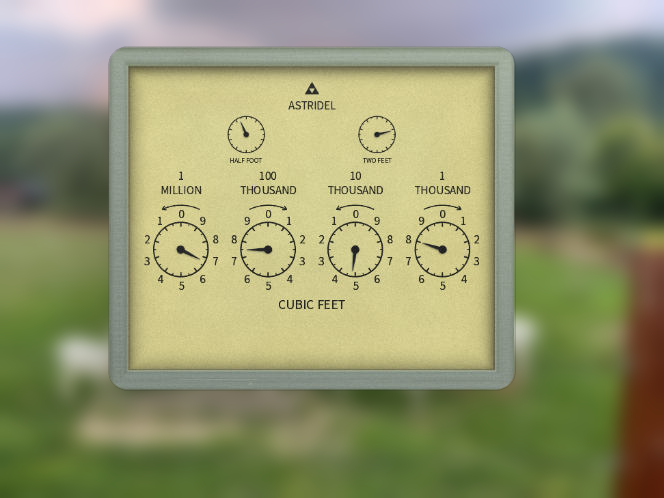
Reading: 674800; ft³
